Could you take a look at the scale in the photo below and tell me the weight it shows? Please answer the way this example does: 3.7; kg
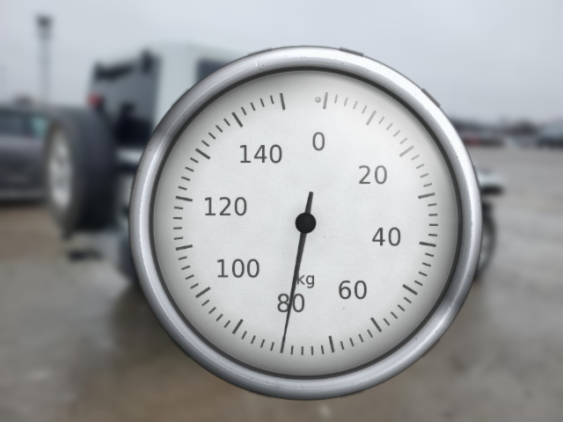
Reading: 80; kg
